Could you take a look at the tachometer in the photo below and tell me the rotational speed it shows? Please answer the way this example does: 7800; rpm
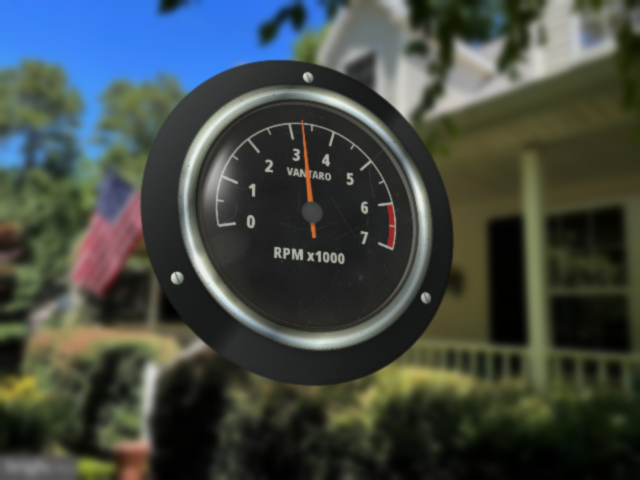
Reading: 3250; rpm
